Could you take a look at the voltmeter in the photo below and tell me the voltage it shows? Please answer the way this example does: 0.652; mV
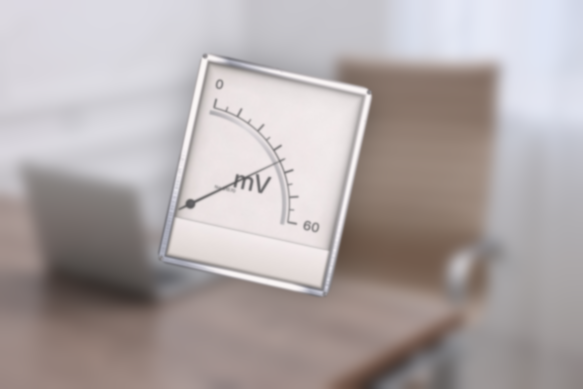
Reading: 35; mV
